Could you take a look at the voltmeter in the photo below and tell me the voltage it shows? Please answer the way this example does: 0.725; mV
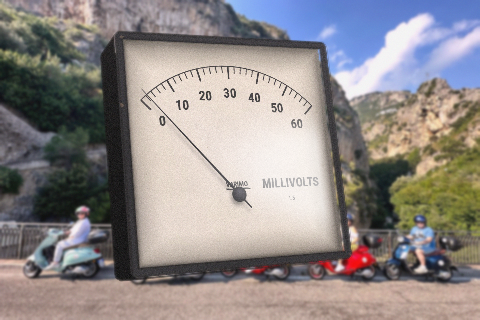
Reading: 2; mV
